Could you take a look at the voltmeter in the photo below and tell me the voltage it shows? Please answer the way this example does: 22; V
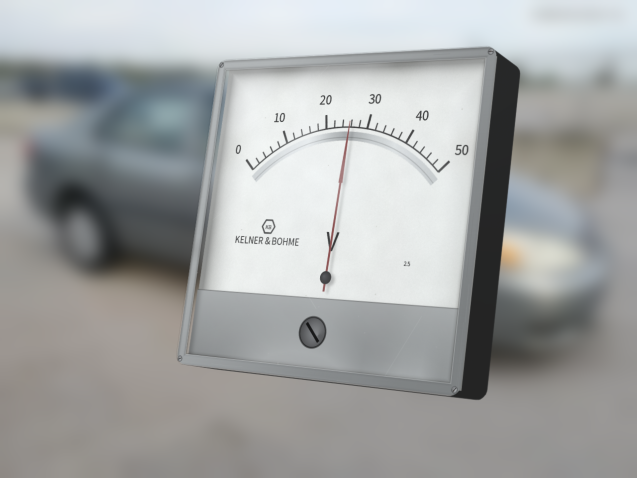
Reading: 26; V
